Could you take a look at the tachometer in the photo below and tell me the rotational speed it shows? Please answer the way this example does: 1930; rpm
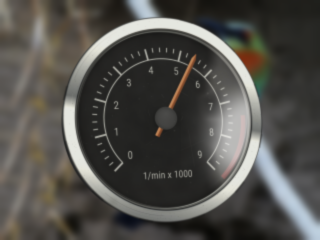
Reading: 5400; rpm
